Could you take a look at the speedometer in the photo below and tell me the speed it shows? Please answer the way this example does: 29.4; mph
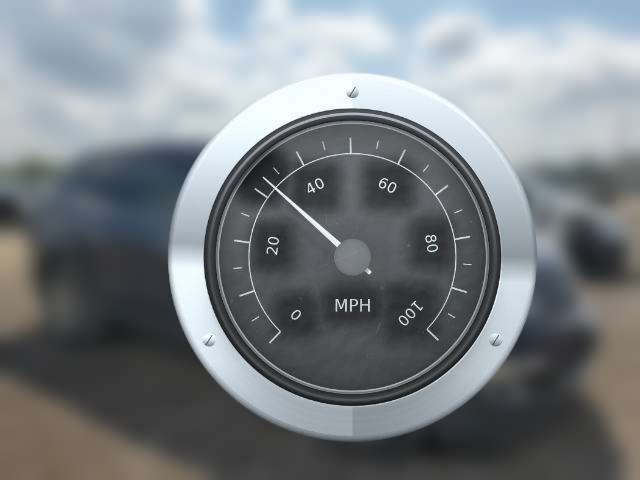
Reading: 32.5; mph
